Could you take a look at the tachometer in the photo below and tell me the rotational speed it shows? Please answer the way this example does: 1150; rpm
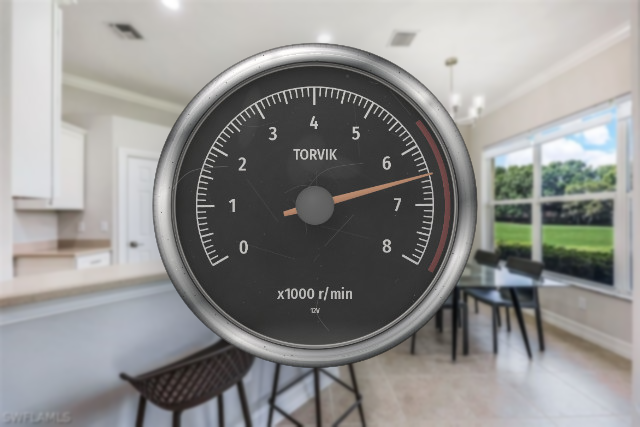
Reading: 6500; rpm
